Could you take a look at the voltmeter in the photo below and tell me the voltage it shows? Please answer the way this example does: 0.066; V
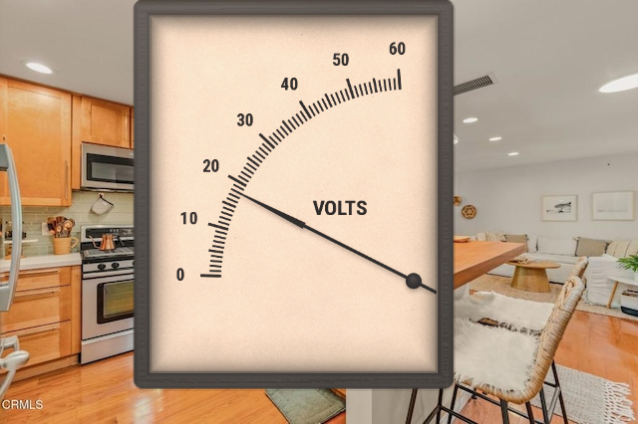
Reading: 18; V
